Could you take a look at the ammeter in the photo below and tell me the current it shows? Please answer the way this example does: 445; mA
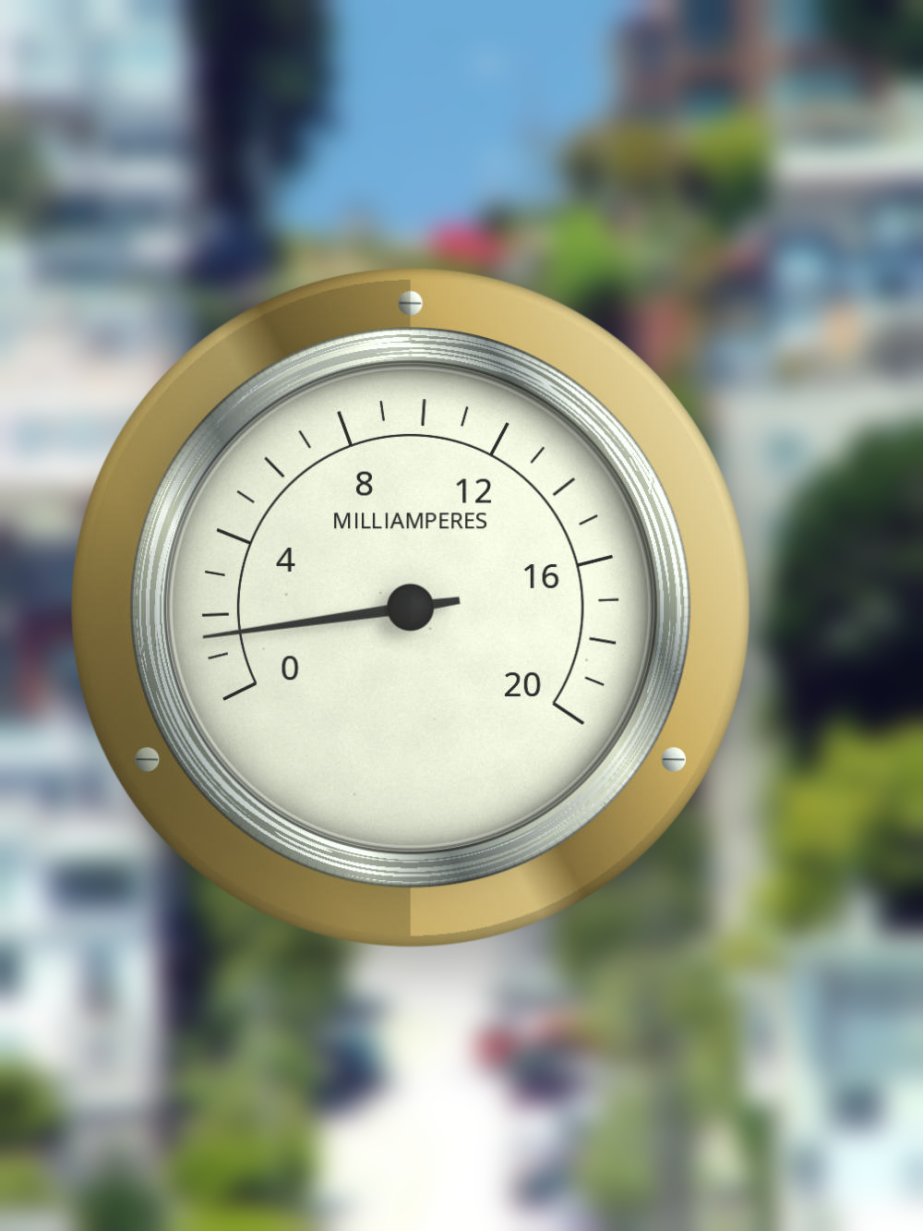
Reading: 1.5; mA
